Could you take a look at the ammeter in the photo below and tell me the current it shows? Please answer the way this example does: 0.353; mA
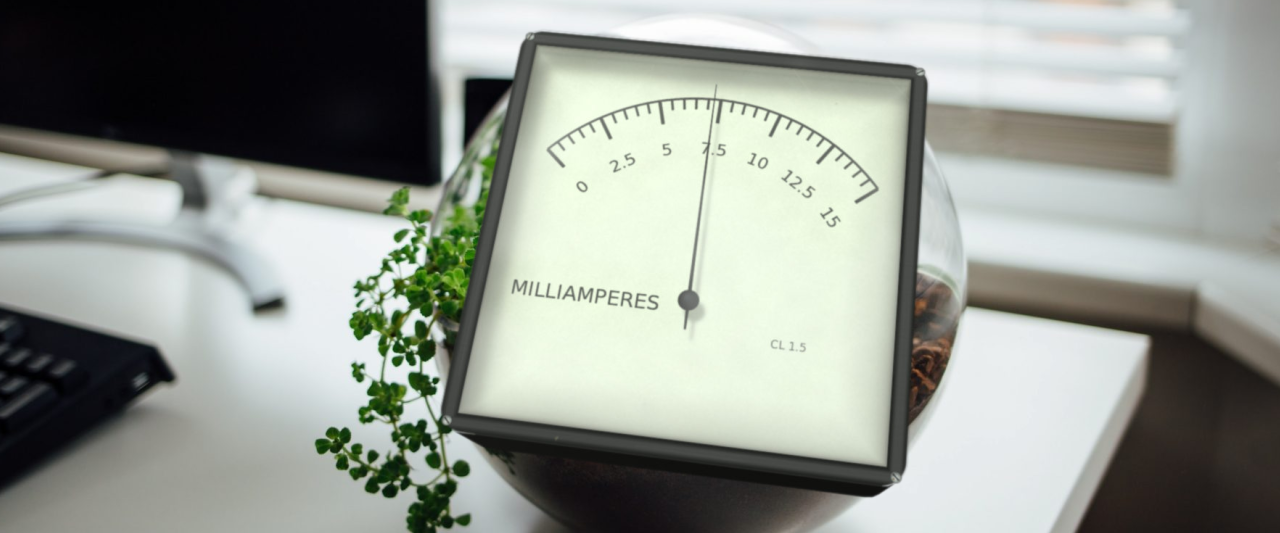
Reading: 7.25; mA
